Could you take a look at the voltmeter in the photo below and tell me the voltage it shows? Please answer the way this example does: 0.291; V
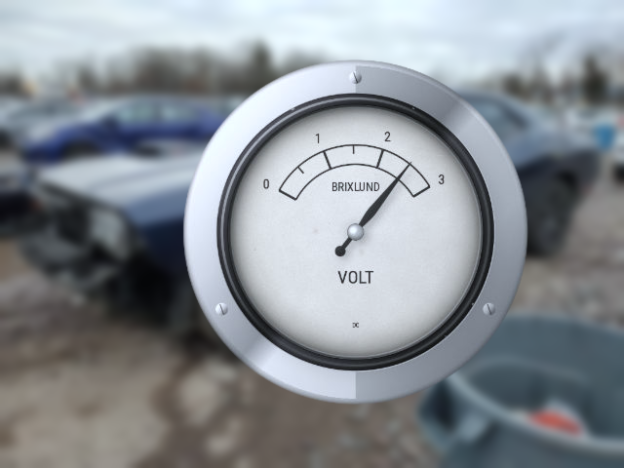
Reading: 2.5; V
